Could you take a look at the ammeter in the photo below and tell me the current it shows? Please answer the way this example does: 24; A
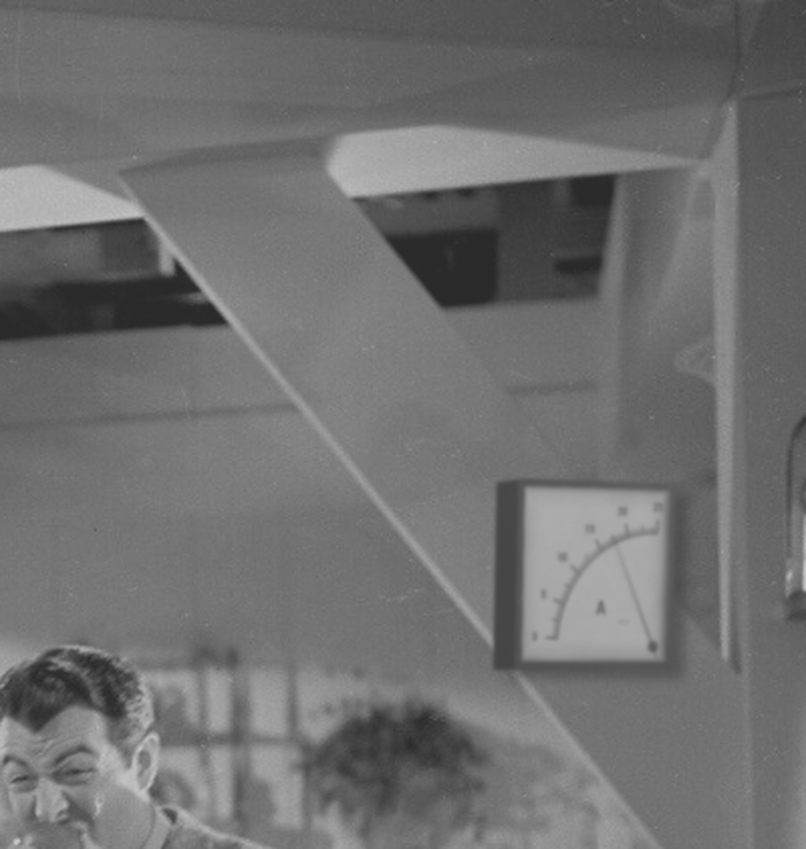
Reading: 17.5; A
